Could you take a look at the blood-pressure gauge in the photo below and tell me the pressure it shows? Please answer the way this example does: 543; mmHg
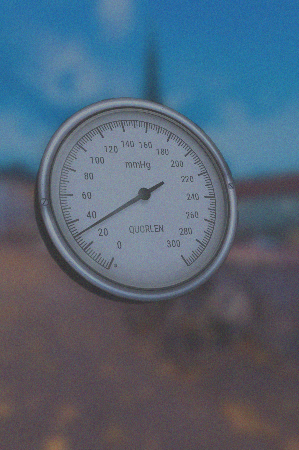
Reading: 30; mmHg
